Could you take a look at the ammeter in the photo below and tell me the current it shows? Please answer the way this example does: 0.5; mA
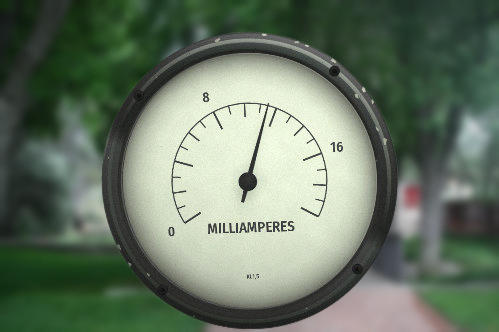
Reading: 11.5; mA
